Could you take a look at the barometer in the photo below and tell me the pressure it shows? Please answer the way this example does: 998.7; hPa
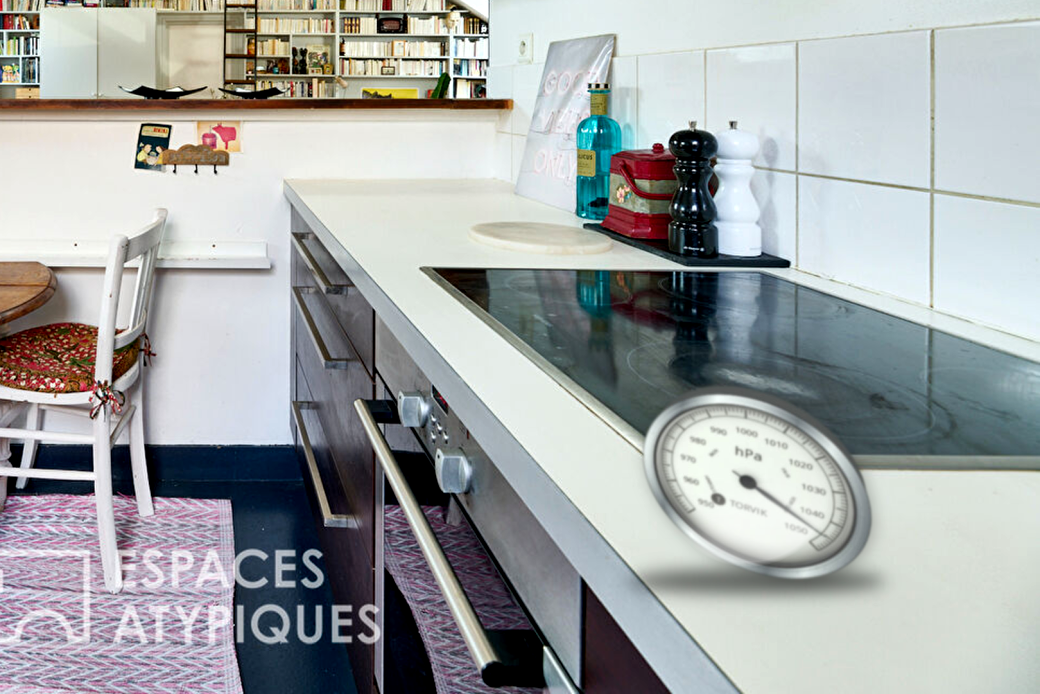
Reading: 1045; hPa
